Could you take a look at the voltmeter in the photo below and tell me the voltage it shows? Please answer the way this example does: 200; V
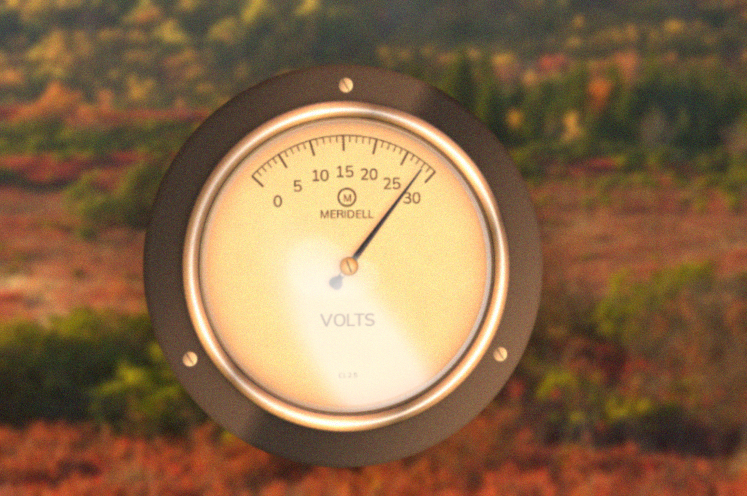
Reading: 28; V
